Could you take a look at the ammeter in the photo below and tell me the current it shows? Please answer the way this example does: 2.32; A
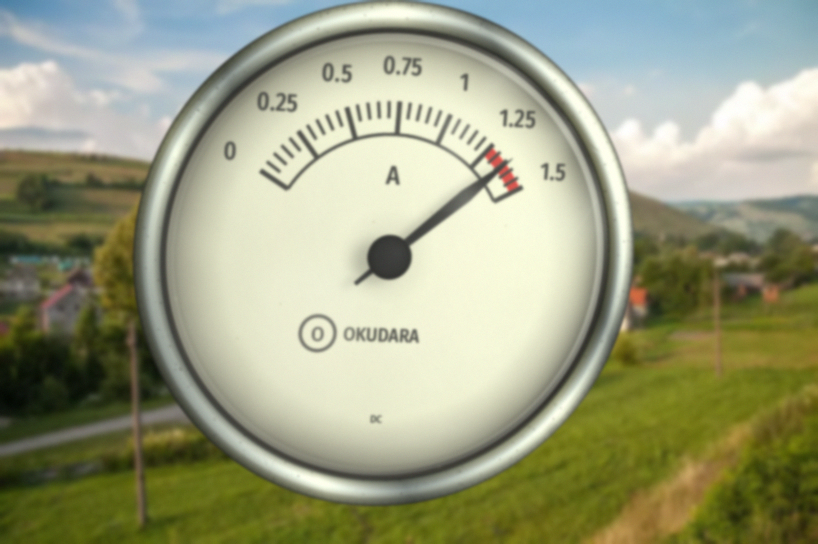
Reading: 1.35; A
